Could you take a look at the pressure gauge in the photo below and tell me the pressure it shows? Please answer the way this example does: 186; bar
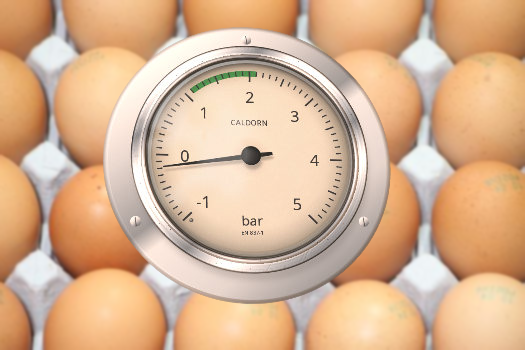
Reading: -0.2; bar
